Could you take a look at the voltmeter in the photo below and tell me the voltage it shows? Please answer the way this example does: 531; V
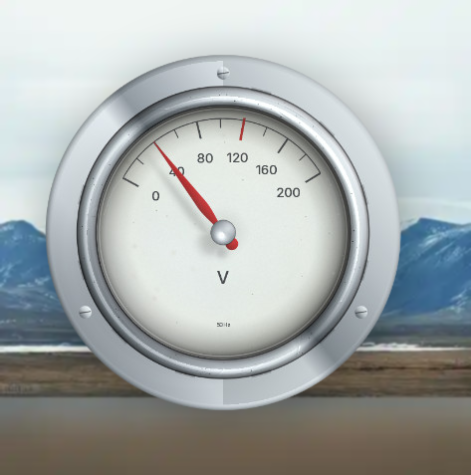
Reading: 40; V
